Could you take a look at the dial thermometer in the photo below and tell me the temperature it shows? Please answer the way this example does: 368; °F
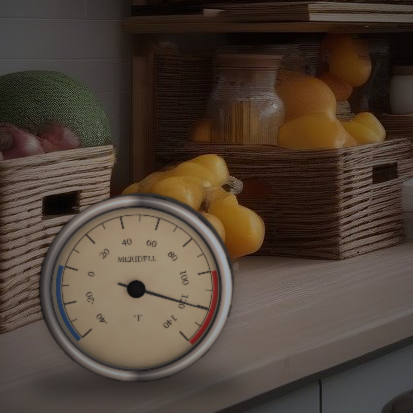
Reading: 120; °F
